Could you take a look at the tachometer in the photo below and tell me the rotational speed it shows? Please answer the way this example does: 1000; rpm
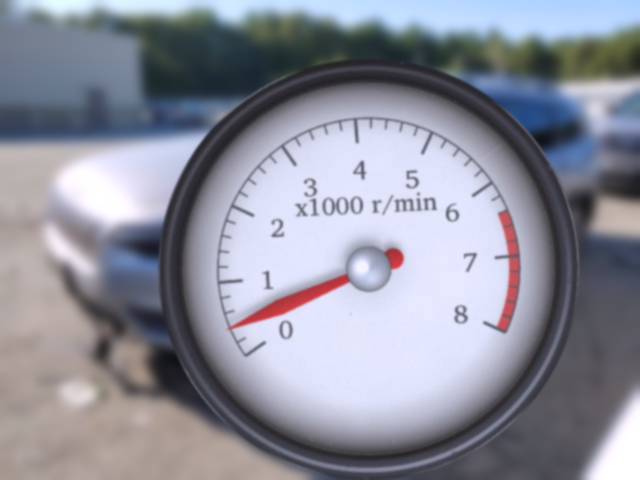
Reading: 400; rpm
